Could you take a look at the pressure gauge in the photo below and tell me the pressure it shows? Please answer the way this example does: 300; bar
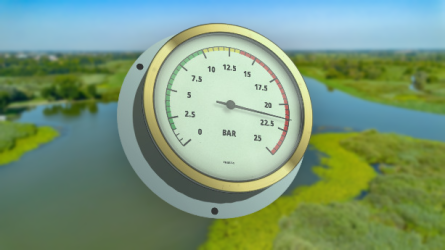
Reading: 21.5; bar
